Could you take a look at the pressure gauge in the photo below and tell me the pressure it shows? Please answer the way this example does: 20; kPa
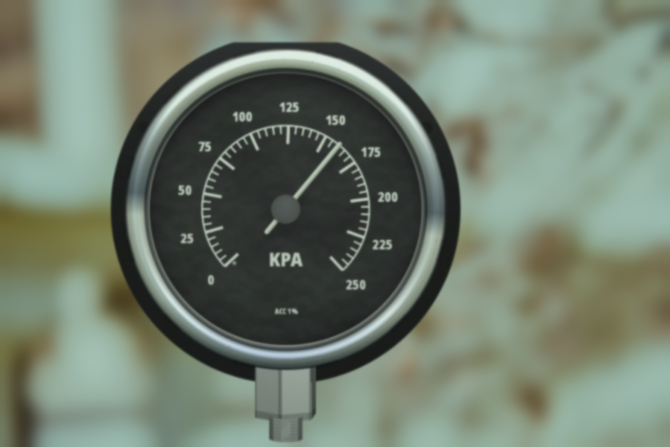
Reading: 160; kPa
